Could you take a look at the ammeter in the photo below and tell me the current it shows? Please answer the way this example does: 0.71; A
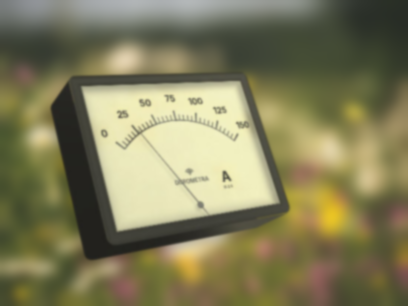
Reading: 25; A
